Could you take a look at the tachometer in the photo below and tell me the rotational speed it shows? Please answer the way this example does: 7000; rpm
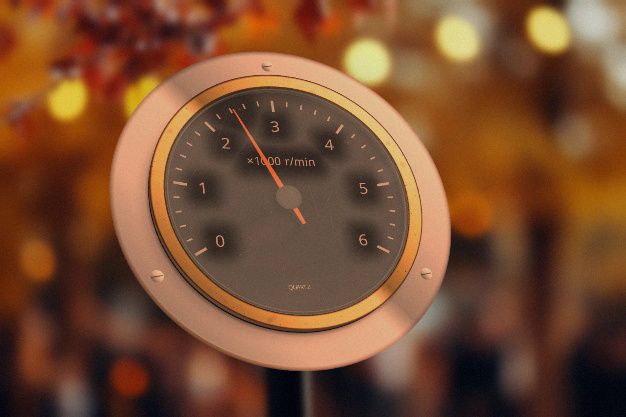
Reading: 2400; rpm
